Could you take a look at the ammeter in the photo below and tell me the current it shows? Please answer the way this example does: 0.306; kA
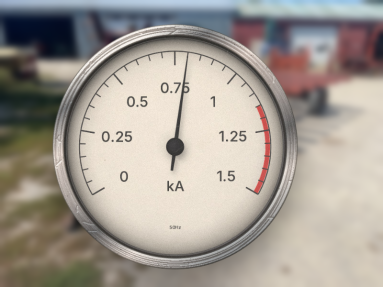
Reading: 0.8; kA
